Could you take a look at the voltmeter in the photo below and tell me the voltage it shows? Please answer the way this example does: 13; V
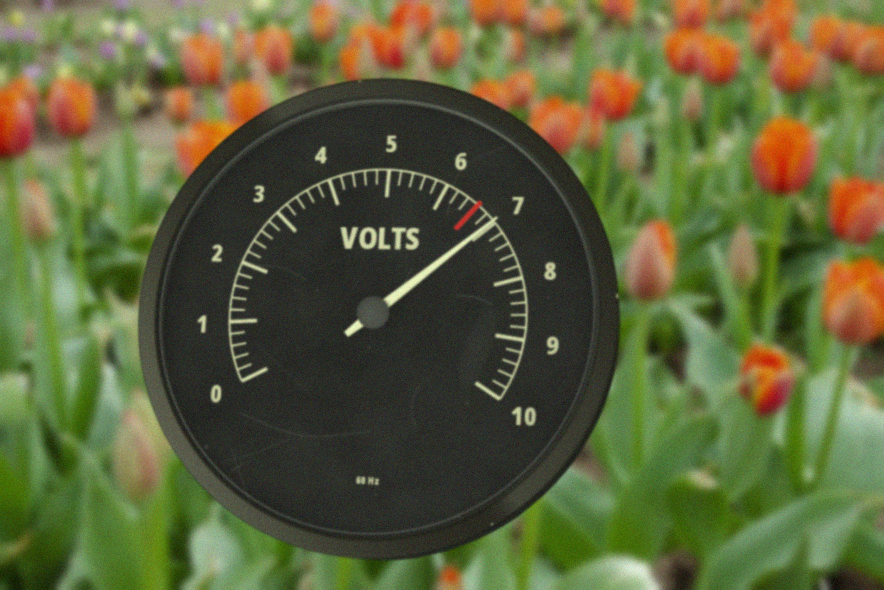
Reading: 7; V
